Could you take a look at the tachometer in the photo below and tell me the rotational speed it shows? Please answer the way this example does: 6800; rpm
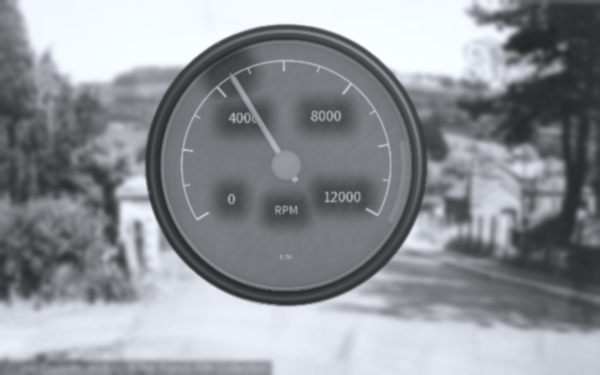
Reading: 4500; rpm
